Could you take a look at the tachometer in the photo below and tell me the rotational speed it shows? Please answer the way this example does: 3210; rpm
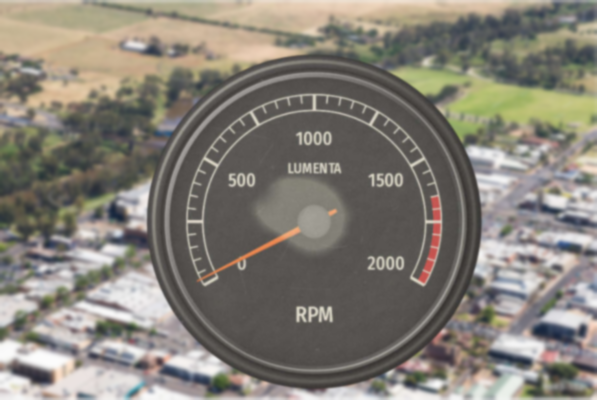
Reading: 25; rpm
